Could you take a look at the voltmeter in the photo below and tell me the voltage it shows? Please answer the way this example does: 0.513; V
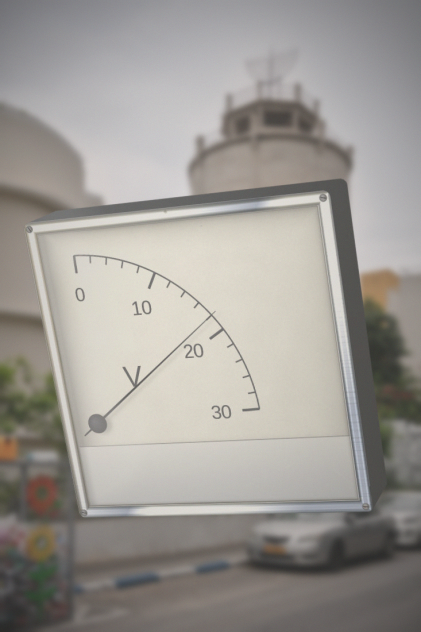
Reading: 18; V
